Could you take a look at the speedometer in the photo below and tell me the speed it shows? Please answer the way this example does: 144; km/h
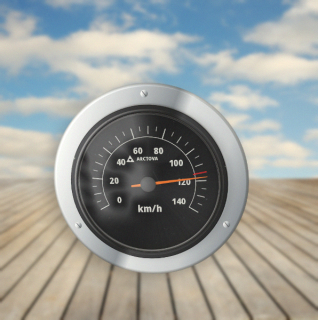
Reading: 117.5; km/h
